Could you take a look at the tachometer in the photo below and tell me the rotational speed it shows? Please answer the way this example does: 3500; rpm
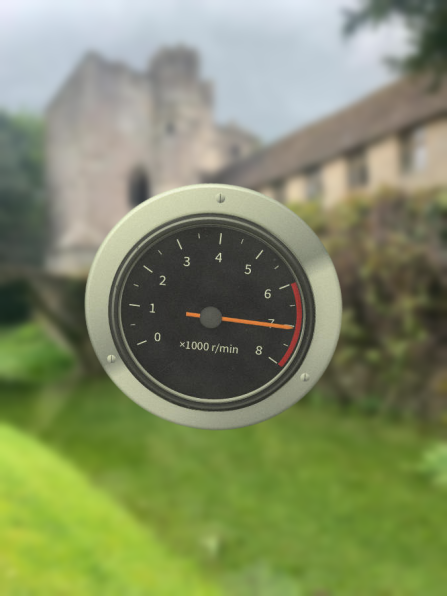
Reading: 7000; rpm
